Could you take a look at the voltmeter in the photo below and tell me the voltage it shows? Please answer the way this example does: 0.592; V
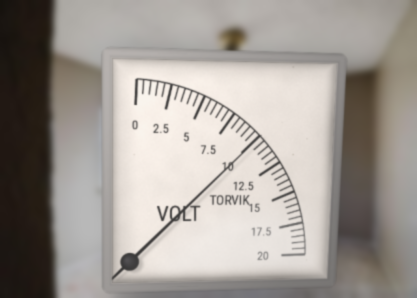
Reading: 10; V
